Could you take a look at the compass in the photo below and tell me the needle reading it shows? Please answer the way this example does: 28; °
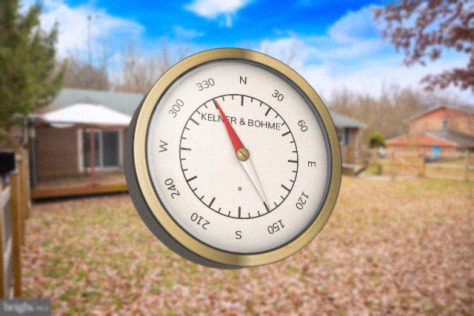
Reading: 330; °
